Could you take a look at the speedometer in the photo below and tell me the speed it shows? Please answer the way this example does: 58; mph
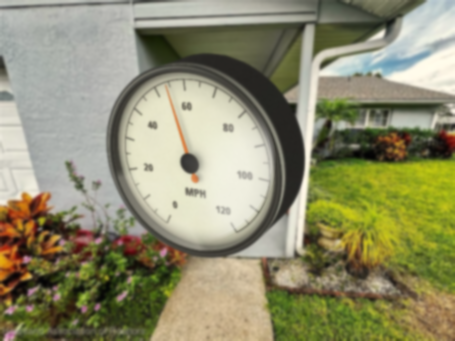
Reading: 55; mph
